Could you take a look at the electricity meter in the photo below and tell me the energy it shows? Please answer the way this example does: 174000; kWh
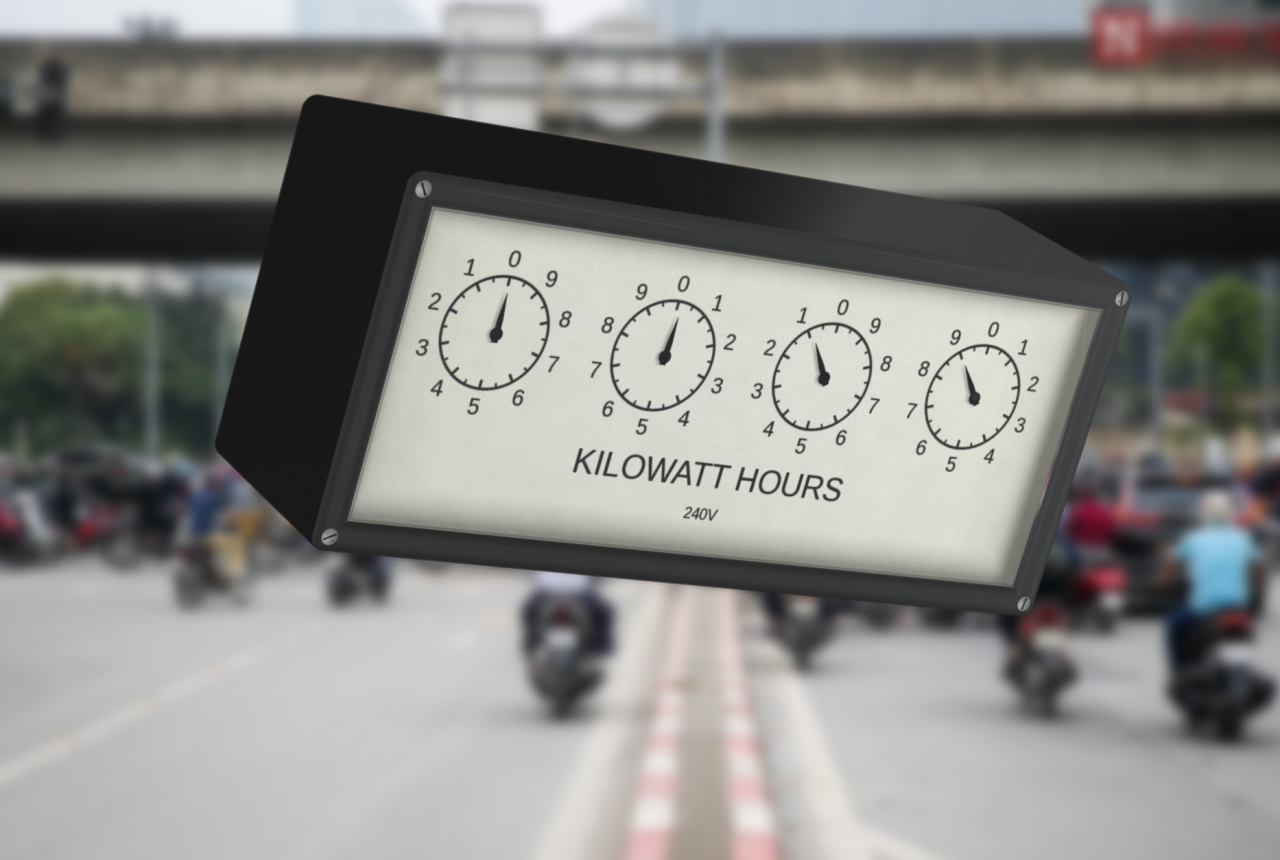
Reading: 9; kWh
